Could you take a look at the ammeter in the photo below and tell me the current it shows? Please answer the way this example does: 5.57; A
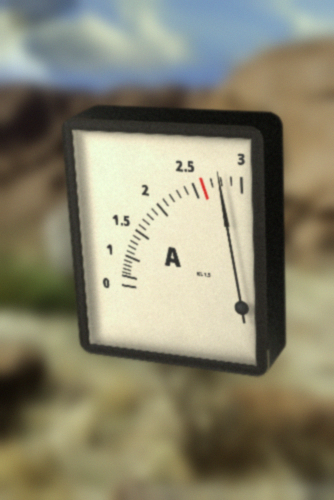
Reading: 2.8; A
